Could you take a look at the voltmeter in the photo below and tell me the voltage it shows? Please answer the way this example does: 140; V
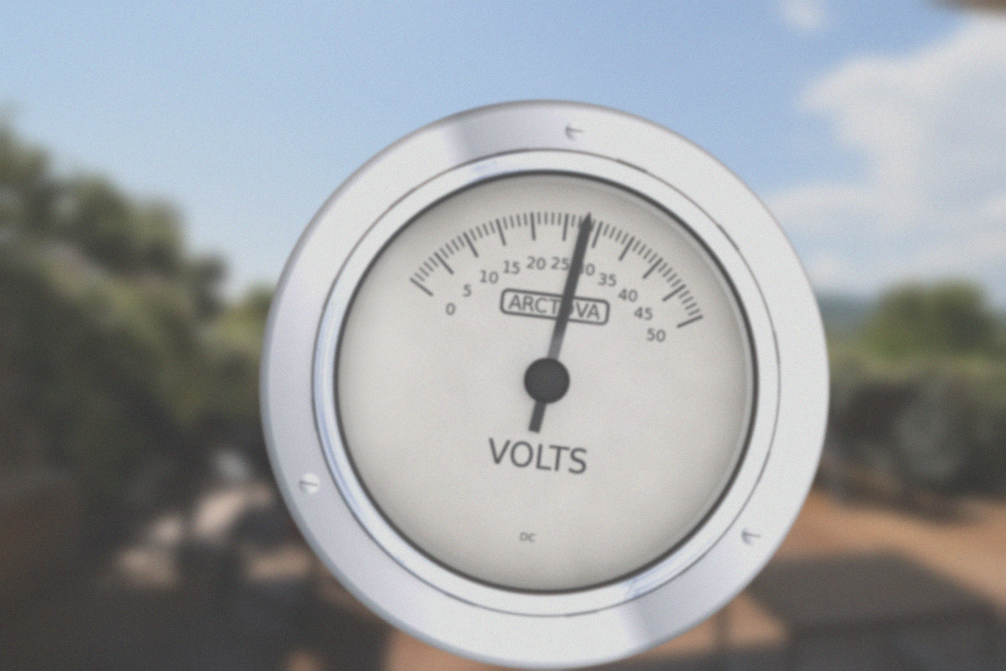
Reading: 28; V
